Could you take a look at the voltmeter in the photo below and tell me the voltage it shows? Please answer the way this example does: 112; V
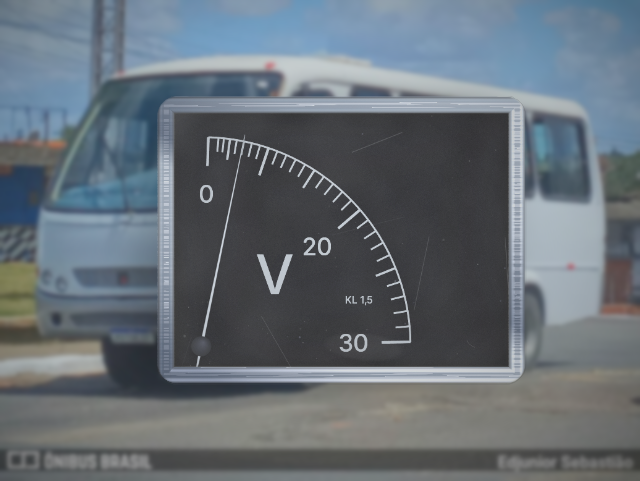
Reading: 7; V
